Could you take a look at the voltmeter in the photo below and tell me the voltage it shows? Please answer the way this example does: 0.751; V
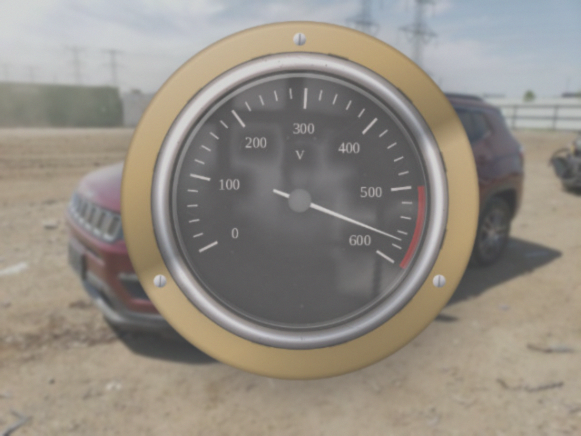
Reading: 570; V
